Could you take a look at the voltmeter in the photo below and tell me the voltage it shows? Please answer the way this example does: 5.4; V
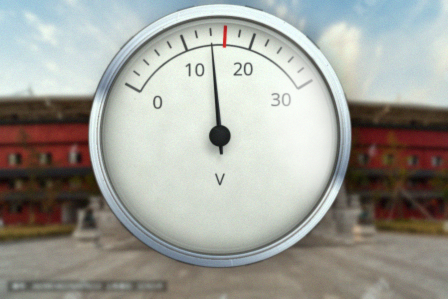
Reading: 14; V
